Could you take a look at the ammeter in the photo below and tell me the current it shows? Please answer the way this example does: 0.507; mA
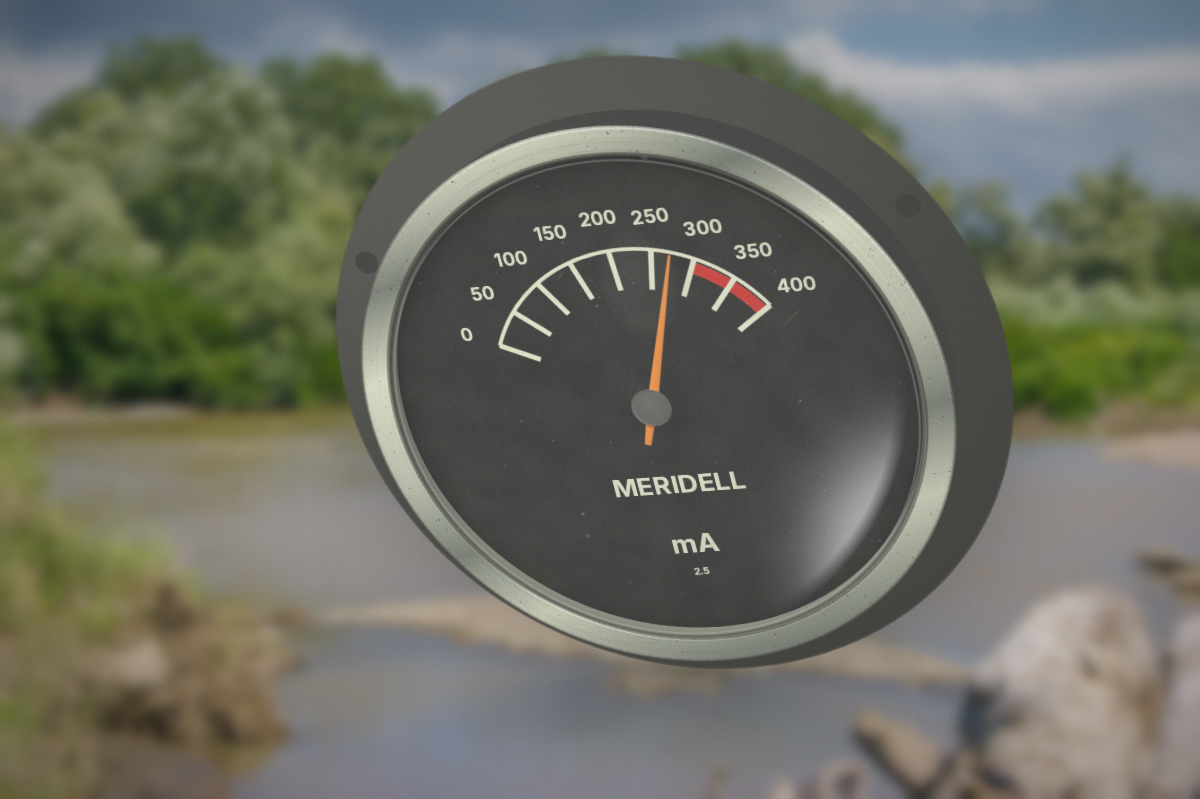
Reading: 275; mA
